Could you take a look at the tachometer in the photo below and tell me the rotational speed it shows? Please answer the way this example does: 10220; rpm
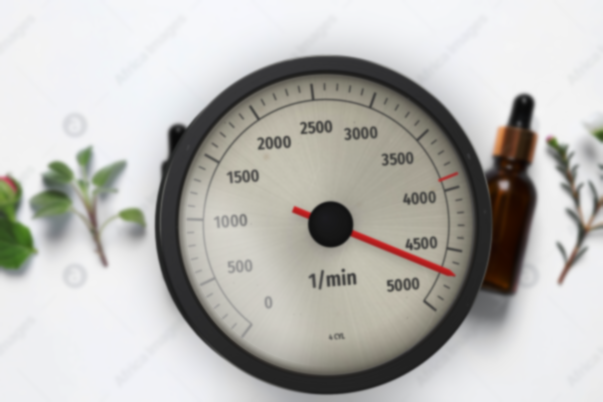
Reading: 4700; rpm
